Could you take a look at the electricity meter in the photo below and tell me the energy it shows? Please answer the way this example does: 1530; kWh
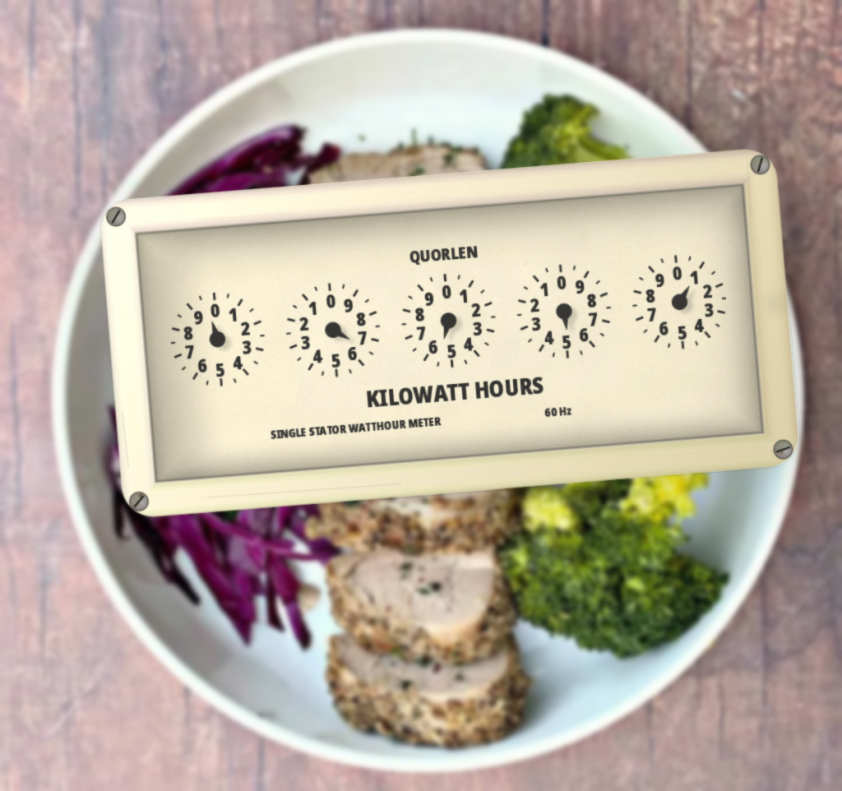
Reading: 96551; kWh
